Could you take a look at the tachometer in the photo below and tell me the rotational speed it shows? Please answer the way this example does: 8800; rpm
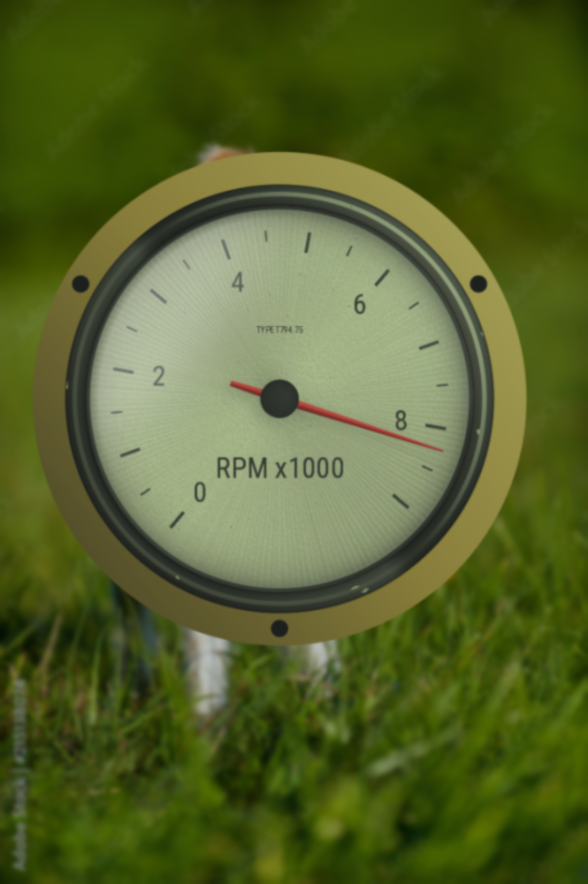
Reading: 8250; rpm
